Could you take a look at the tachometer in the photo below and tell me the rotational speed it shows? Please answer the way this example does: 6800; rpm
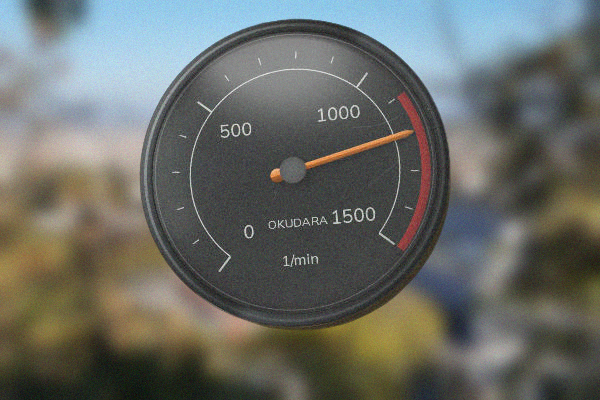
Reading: 1200; rpm
